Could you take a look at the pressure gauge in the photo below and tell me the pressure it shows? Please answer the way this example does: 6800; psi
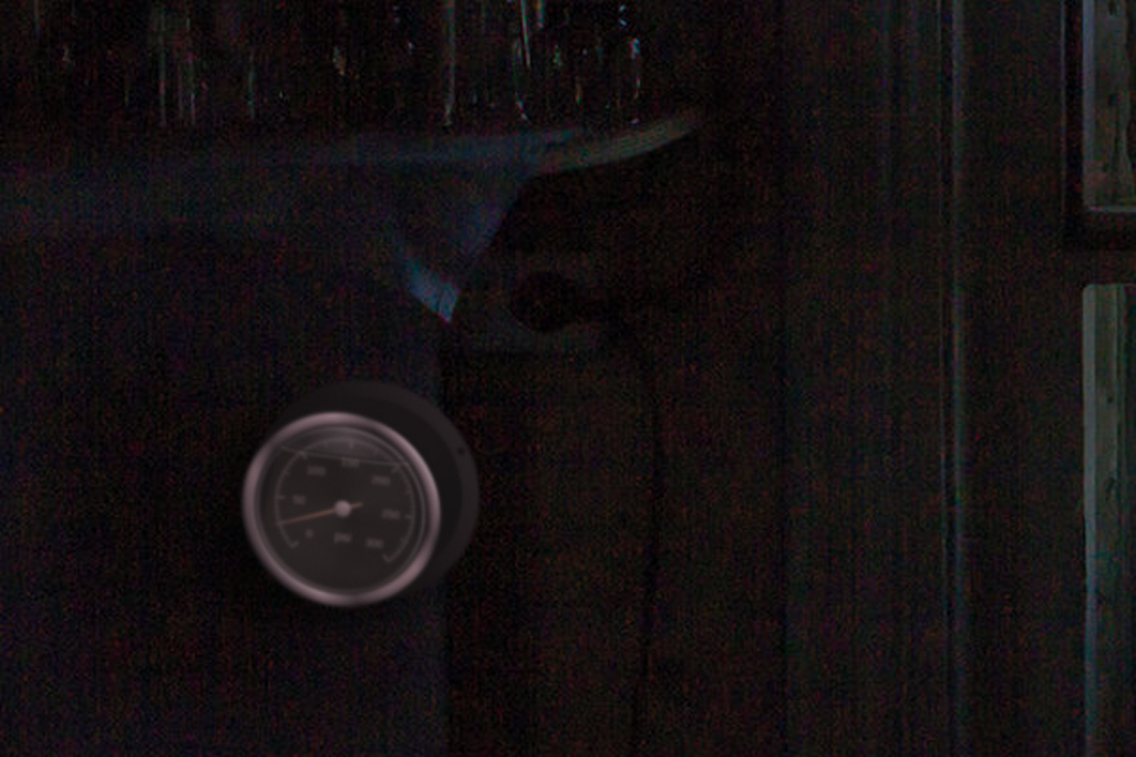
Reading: 25; psi
